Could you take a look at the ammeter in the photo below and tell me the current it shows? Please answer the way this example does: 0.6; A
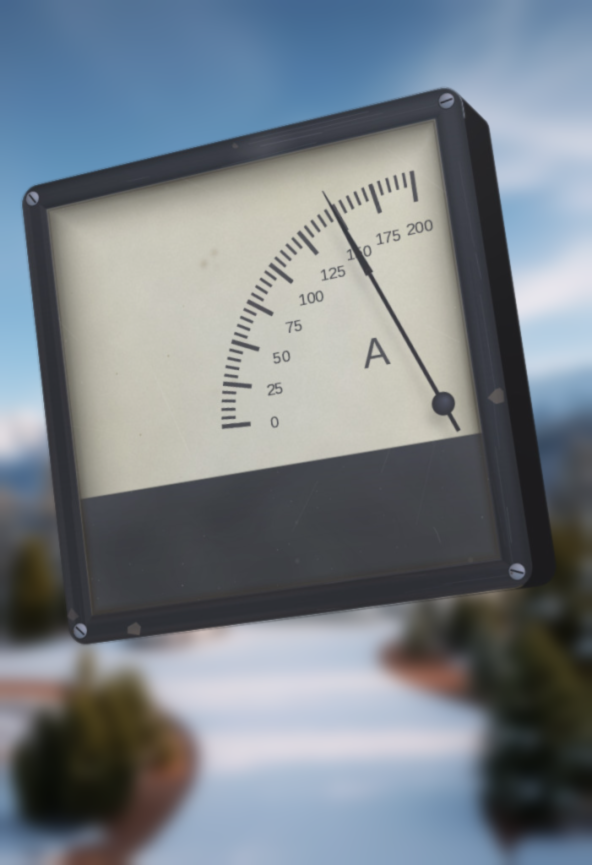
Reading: 150; A
